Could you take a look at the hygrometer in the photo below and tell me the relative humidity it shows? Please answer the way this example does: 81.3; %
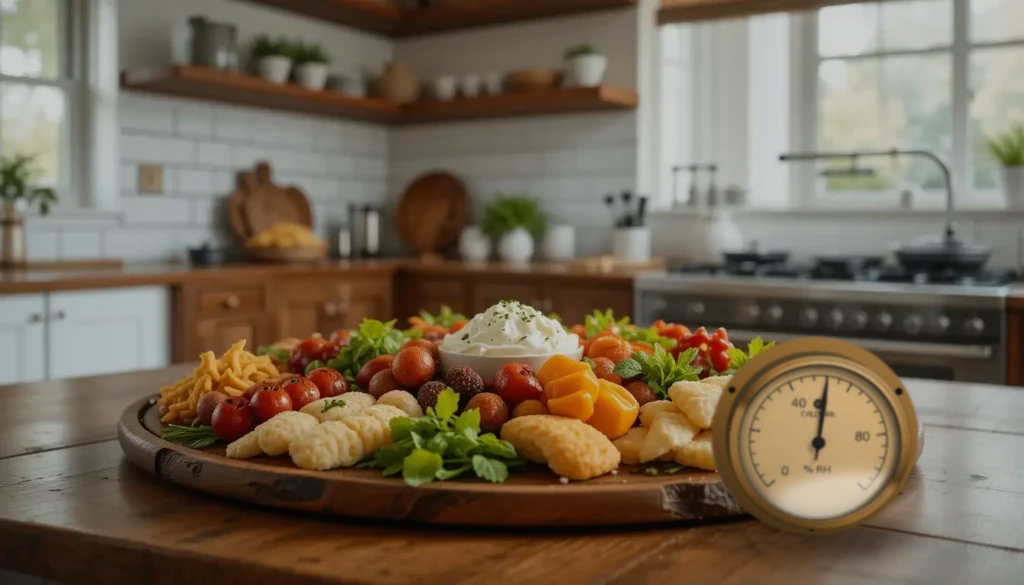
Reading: 52; %
